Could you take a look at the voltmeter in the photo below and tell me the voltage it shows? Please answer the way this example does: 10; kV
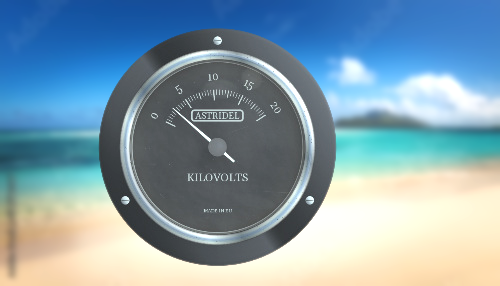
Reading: 2.5; kV
